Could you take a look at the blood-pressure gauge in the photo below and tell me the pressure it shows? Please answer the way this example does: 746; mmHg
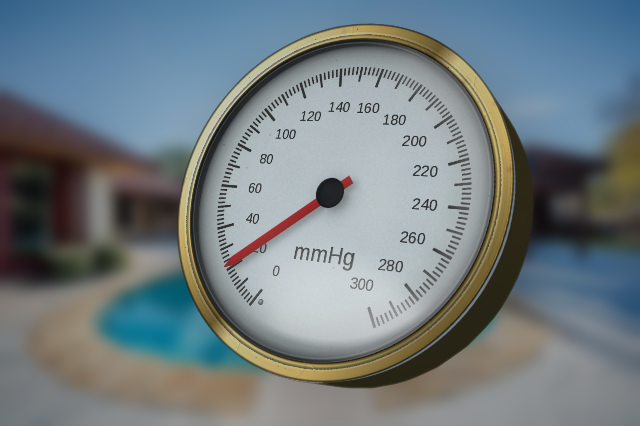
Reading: 20; mmHg
